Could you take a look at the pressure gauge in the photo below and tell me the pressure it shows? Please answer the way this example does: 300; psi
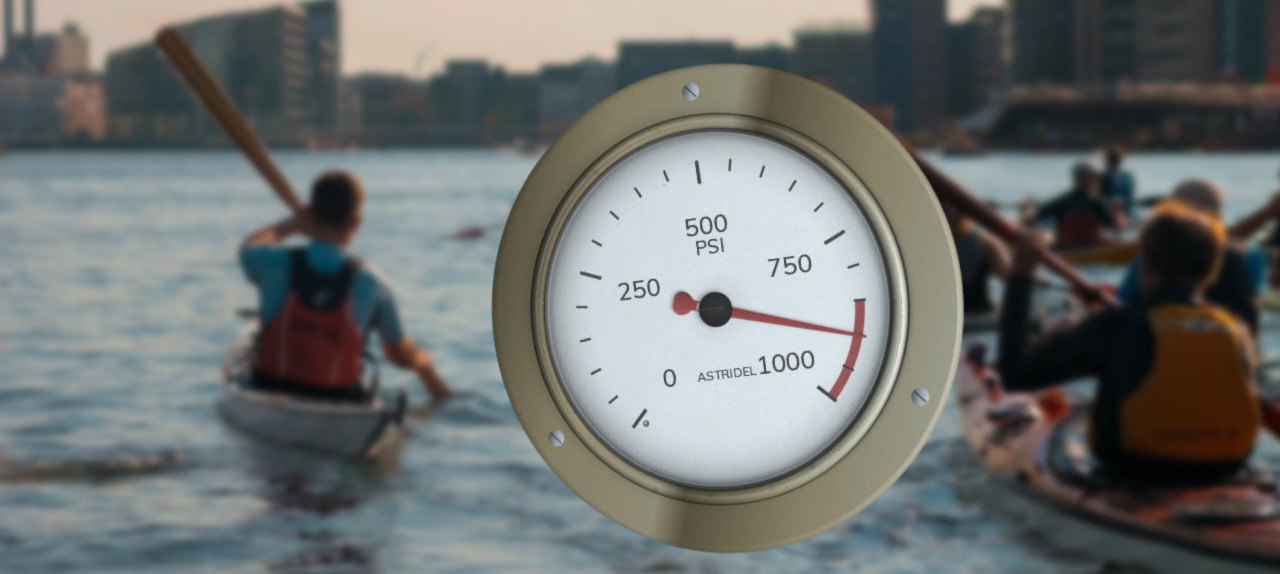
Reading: 900; psi
